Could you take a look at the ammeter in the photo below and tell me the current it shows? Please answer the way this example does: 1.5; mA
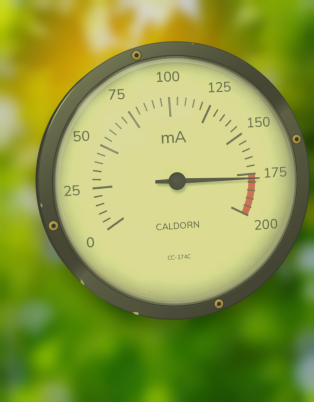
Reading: 177.5; mA
